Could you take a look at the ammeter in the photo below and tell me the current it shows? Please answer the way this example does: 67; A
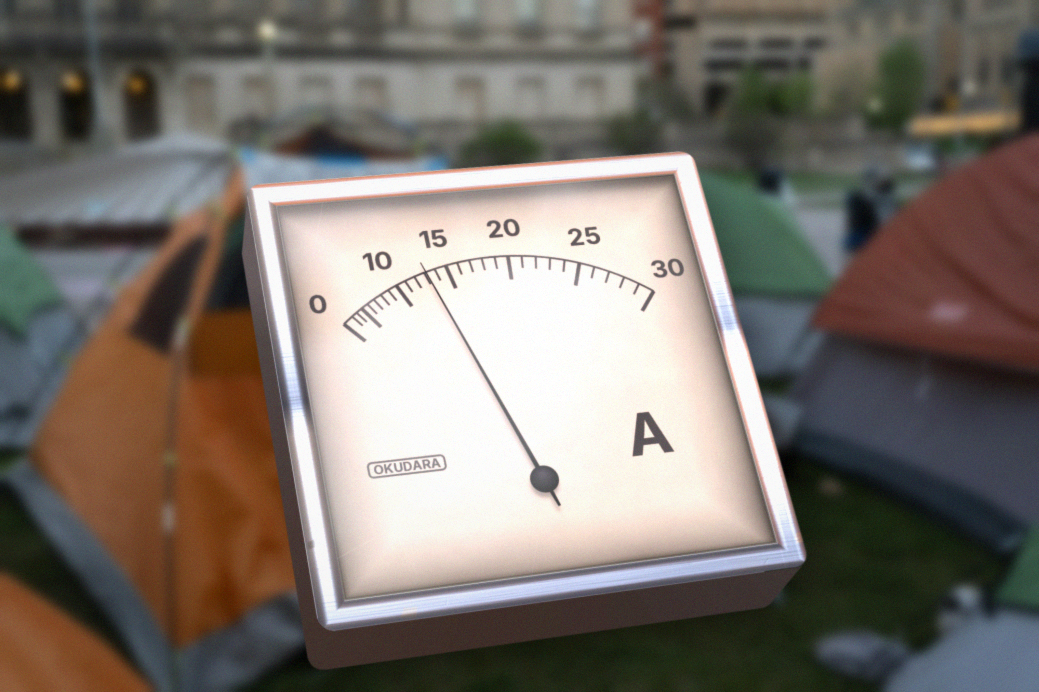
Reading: 13; A
